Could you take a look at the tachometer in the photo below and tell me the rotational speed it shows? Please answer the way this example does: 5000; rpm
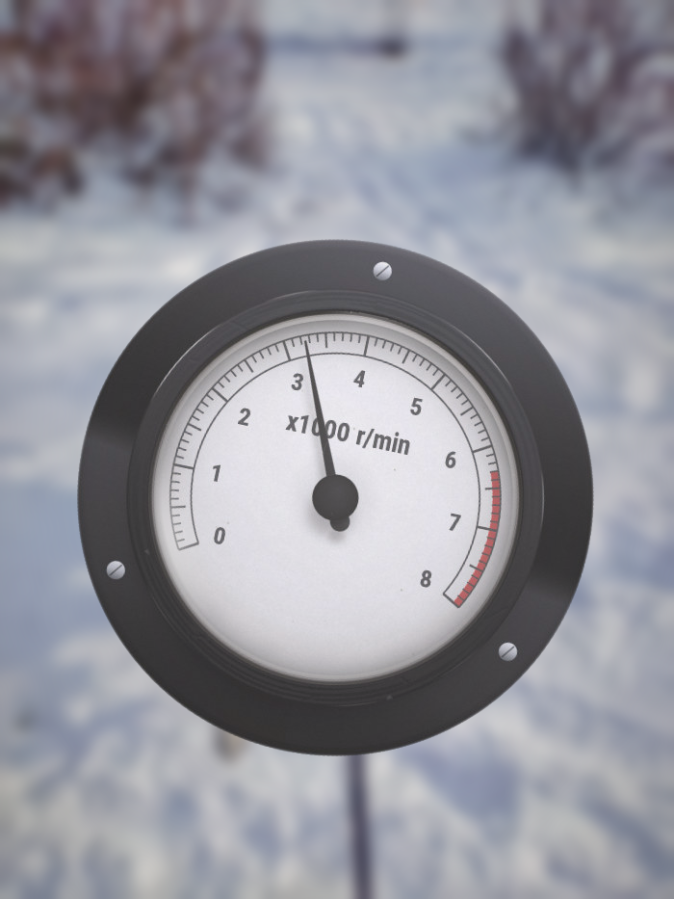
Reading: 3250; rpm
